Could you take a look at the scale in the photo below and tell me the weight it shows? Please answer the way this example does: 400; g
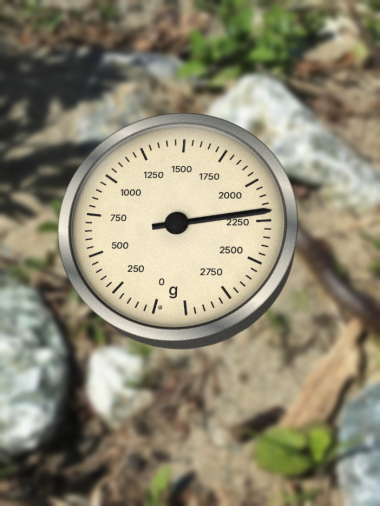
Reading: 2200; g
